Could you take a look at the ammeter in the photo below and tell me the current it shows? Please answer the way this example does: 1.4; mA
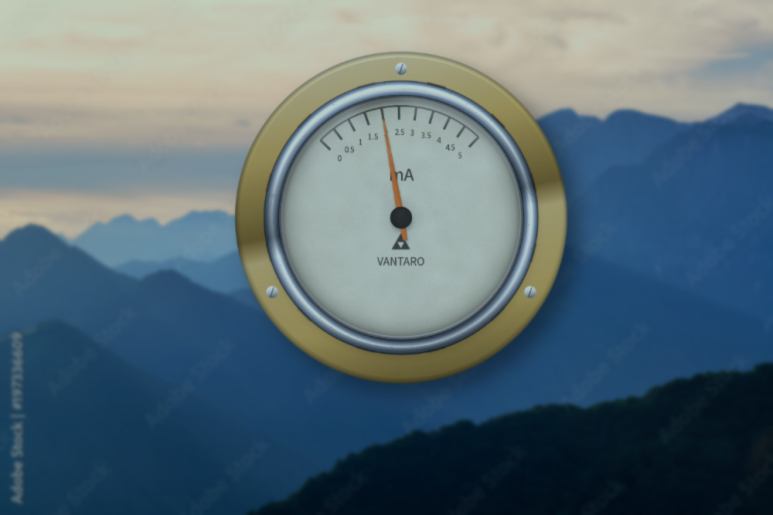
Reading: 2; mA
